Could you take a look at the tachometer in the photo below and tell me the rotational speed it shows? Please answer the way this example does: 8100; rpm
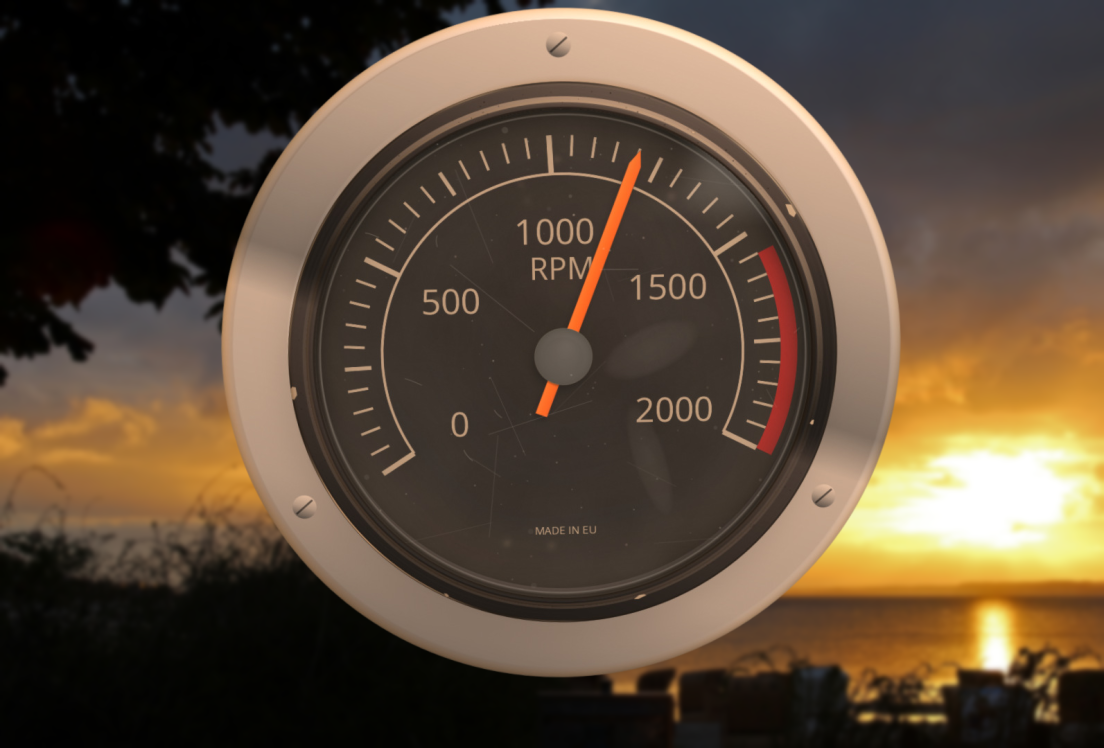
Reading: 1200; rpm
